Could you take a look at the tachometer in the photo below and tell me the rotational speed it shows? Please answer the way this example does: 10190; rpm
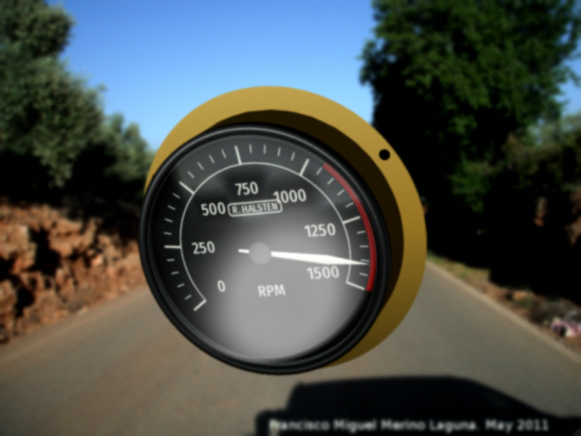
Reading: 1400; rpm
